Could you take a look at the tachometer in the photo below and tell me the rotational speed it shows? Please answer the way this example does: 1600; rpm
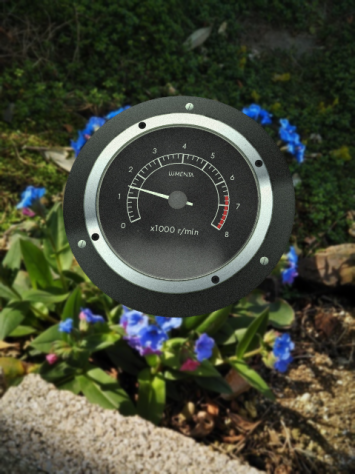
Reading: 1400; rpm
